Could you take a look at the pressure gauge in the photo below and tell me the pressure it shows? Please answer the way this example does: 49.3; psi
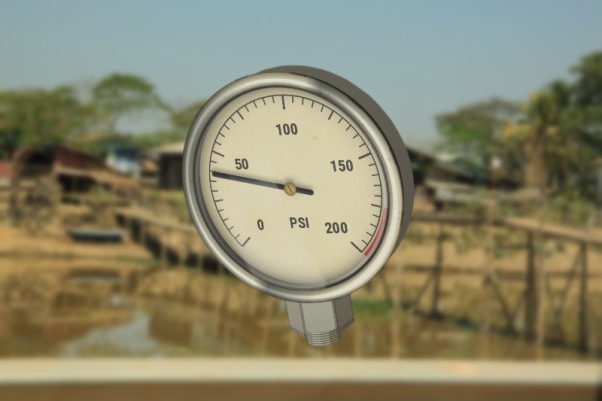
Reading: 40; psi
